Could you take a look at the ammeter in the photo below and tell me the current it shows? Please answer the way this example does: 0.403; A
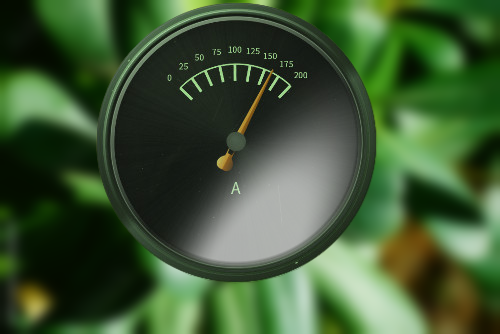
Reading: 162.5; A
